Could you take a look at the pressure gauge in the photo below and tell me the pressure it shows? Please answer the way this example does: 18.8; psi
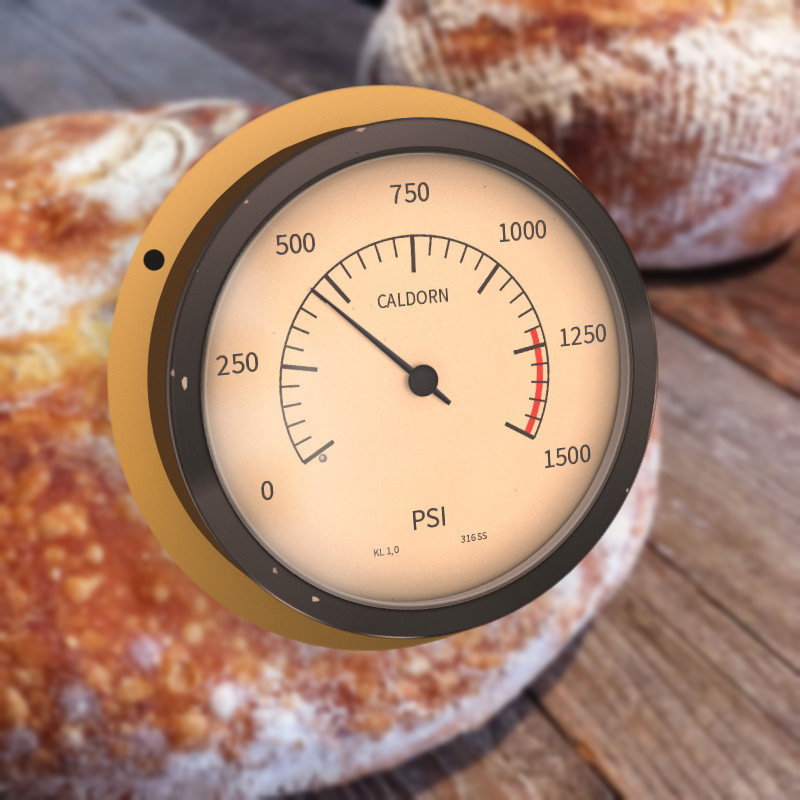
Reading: 450; psi
